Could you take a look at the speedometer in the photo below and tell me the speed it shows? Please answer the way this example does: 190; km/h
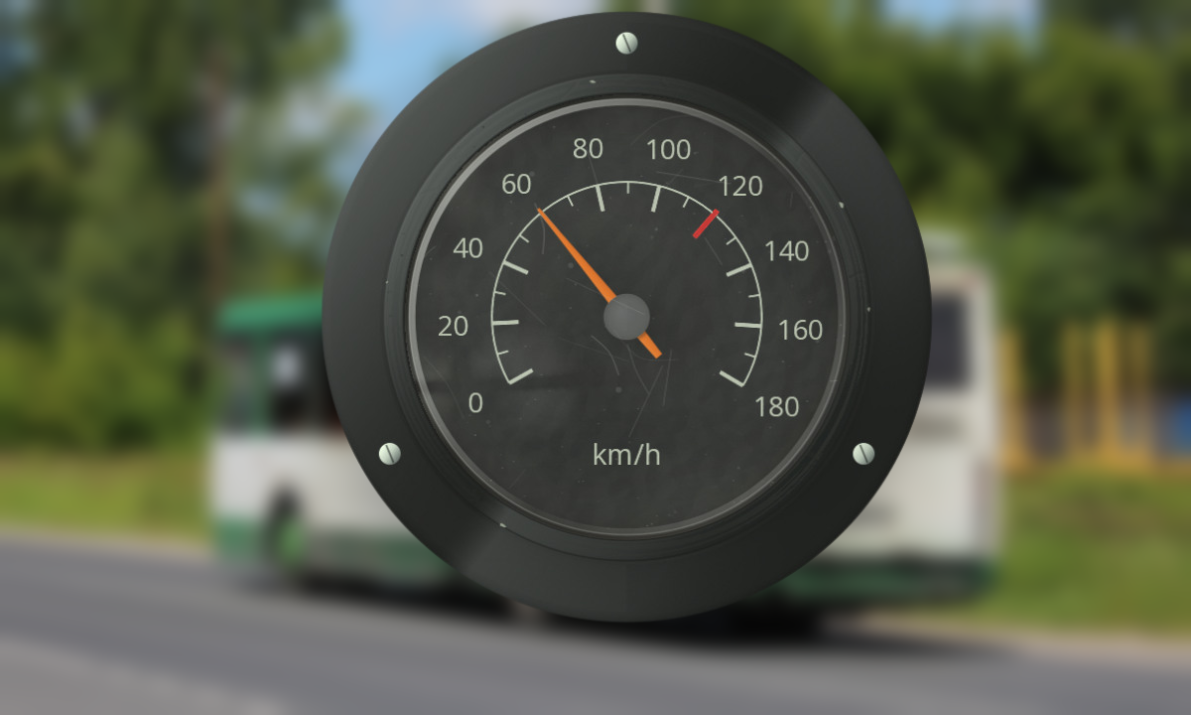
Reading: 60; km/h
